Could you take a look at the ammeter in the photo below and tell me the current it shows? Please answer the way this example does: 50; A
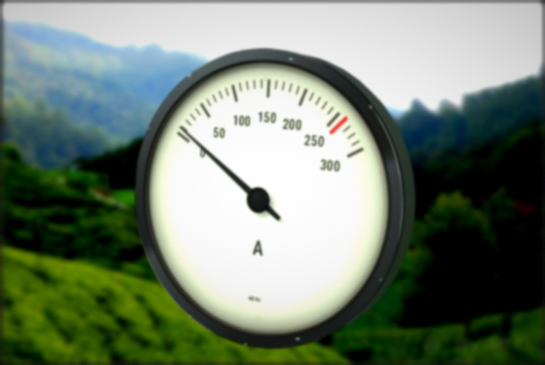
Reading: 10; A
